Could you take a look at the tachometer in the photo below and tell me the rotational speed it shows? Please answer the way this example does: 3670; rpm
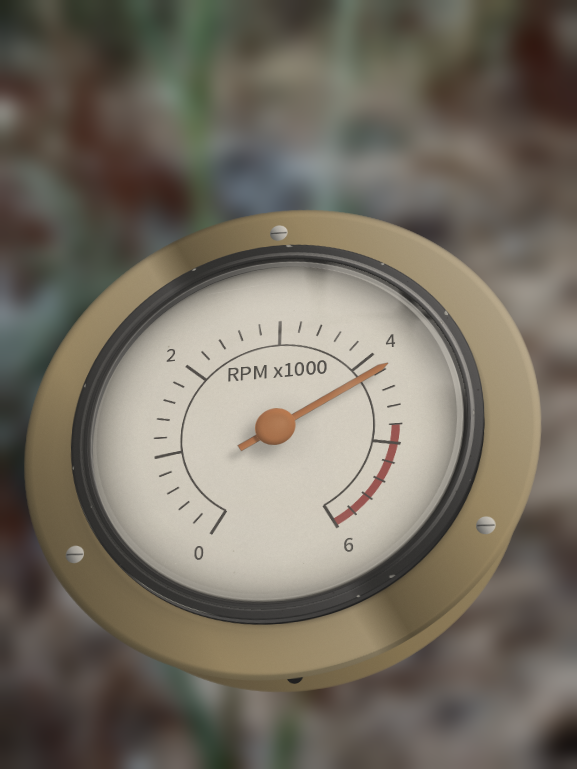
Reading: 4200; rpm
